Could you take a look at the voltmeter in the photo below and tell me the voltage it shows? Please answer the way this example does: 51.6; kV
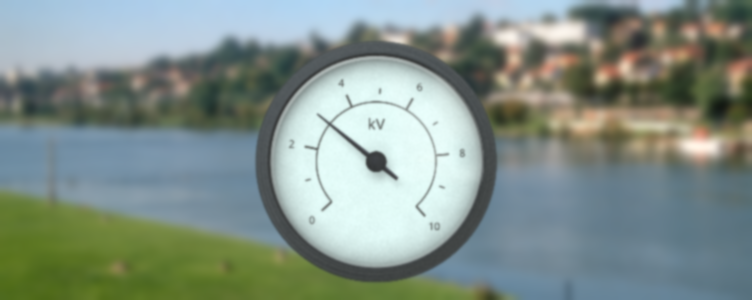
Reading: 3; kV
